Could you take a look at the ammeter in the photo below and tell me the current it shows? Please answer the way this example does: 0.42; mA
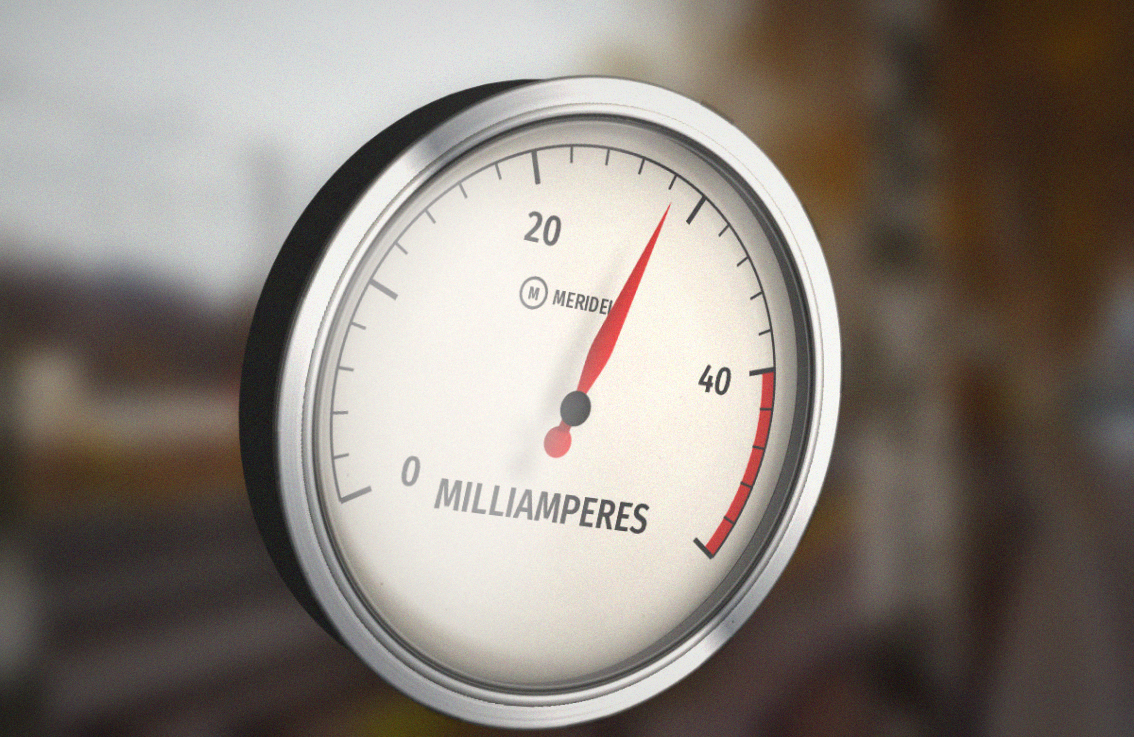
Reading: 28; mA
